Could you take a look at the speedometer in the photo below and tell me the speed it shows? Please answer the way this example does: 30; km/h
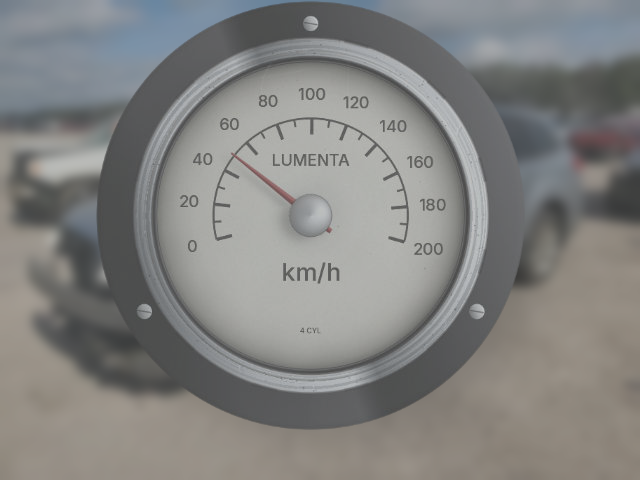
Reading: 50; km/h
